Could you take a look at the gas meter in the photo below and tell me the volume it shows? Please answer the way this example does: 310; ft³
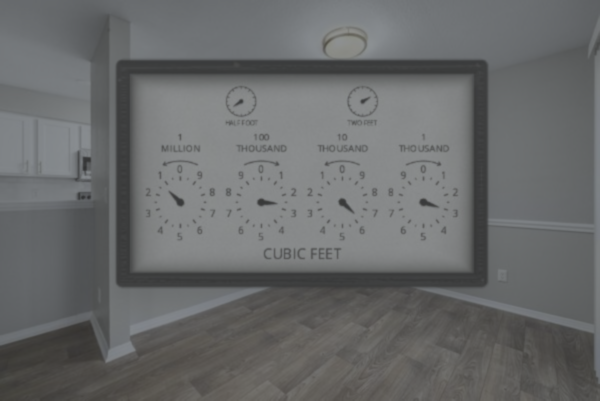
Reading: 126300; ft³
